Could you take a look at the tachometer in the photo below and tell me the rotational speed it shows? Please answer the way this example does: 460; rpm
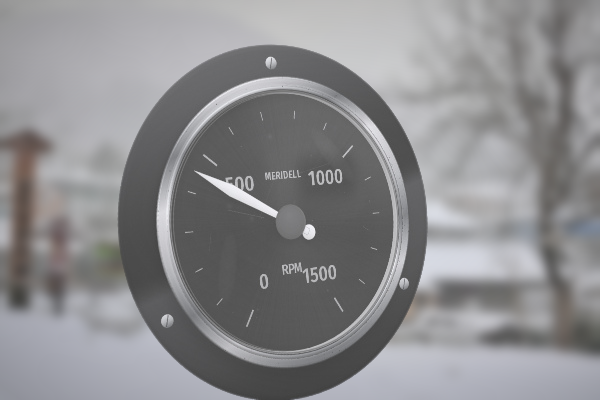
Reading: 450; rpm
